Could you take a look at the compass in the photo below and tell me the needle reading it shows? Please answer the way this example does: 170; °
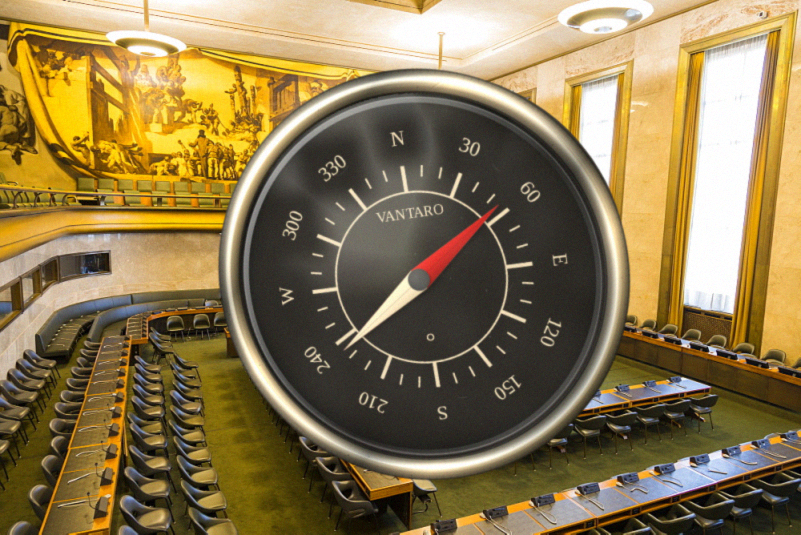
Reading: 55; °
